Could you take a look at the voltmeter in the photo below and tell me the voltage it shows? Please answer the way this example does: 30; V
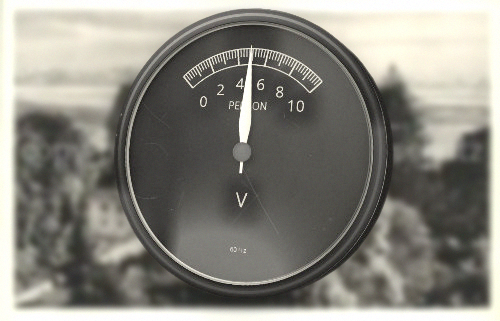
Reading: 5; V
